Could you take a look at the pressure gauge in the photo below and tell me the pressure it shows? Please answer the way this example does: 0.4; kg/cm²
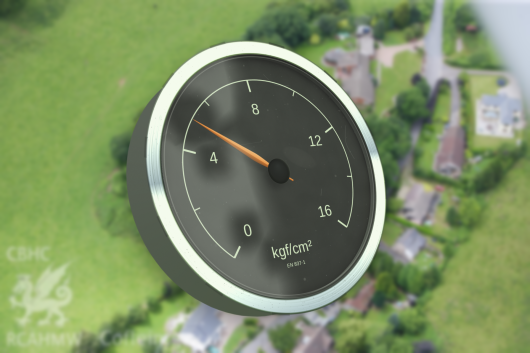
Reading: 5; kg/cm²
